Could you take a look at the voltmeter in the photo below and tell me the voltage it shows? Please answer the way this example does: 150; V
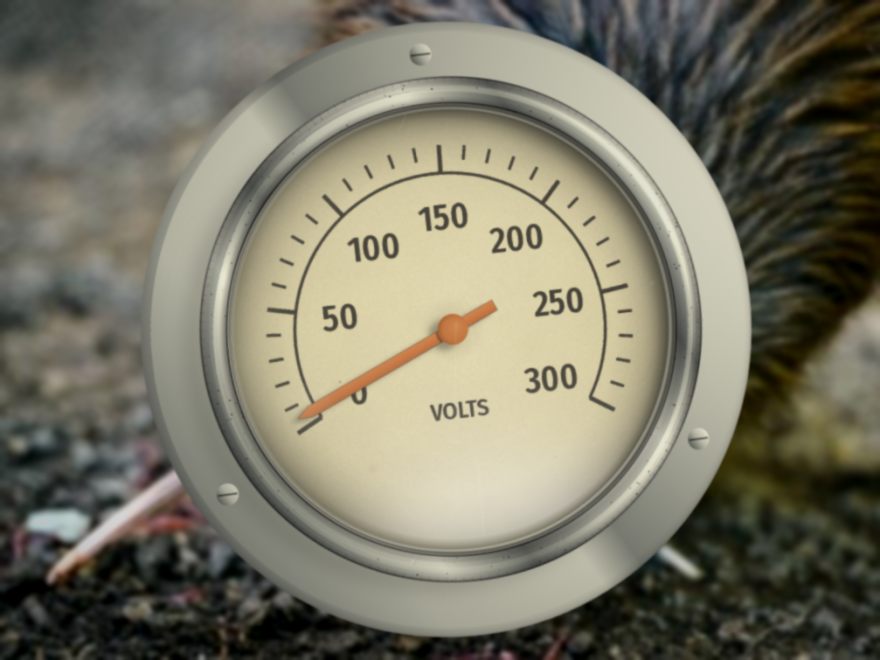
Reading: 5; V
